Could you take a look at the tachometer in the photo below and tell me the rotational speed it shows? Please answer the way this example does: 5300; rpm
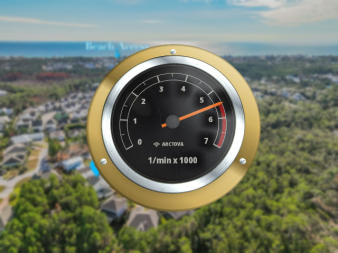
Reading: 5500; rpm
